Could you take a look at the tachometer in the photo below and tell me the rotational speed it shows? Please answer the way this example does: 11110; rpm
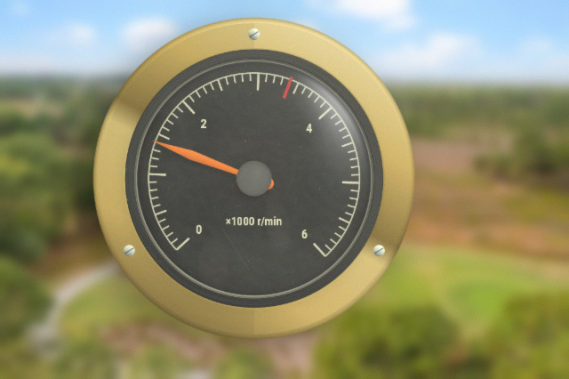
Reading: 1400; rpm
